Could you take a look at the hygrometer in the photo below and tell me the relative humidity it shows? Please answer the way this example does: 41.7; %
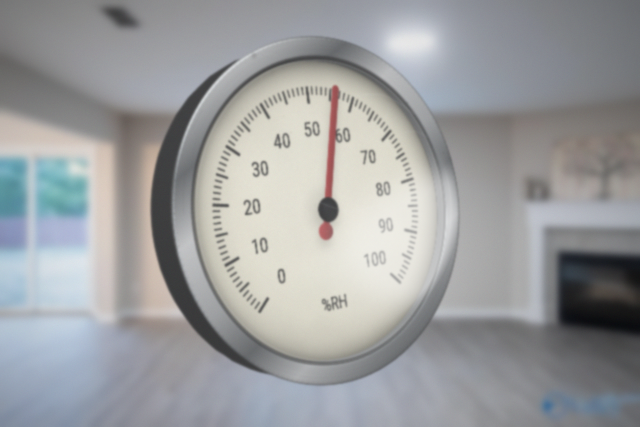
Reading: 55; %
